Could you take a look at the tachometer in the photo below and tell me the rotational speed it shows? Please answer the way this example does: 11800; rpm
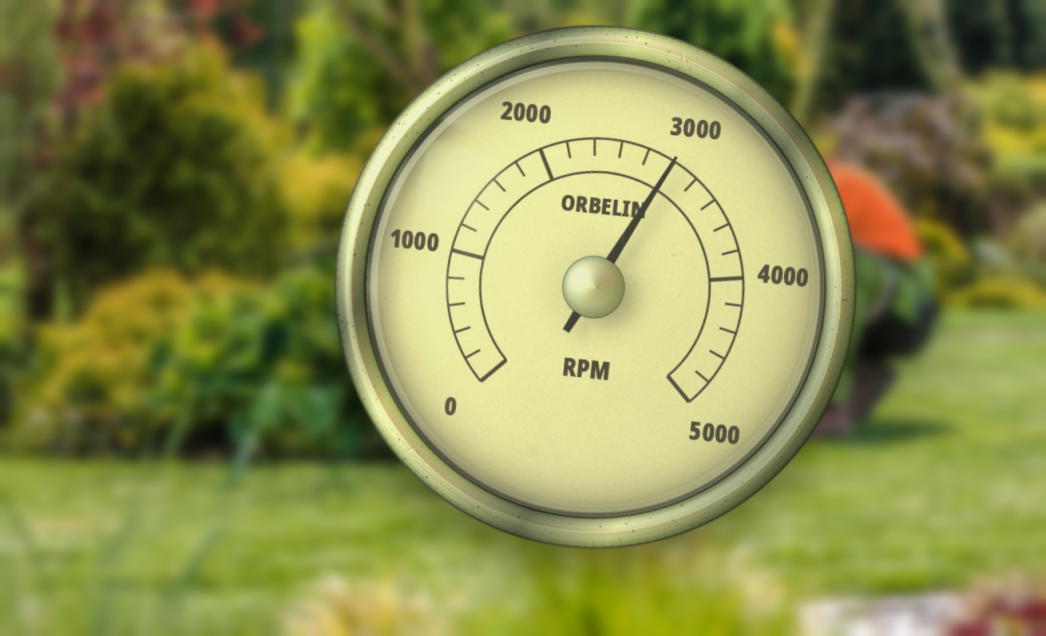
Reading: 3000; rpm
